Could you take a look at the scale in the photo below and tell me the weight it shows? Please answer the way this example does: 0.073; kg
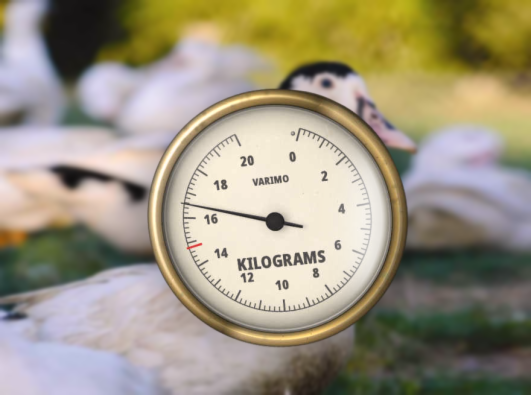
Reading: 16.6; kg
